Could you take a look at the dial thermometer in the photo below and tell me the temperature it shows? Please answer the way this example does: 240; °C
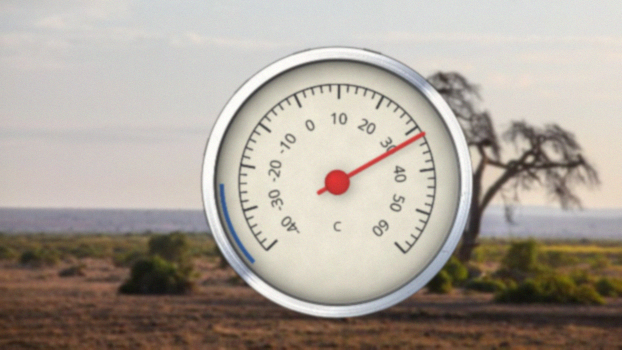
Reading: 32; °C
